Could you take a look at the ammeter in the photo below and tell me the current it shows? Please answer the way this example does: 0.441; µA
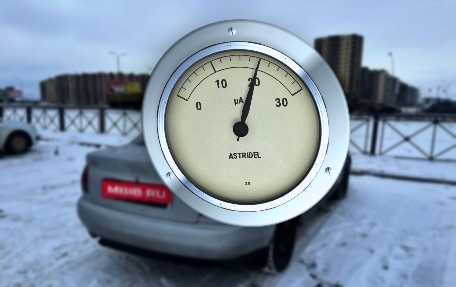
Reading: 20; µA
